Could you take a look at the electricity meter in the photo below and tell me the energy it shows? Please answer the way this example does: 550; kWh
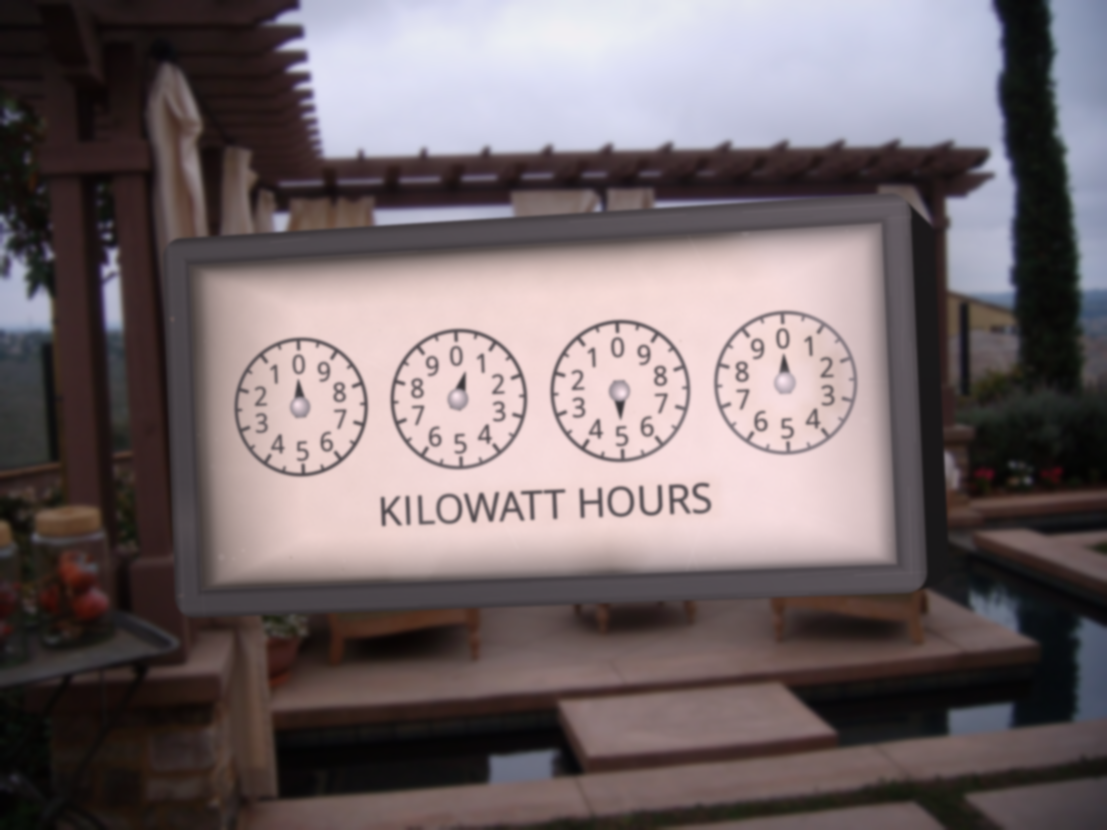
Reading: 50; kWh
